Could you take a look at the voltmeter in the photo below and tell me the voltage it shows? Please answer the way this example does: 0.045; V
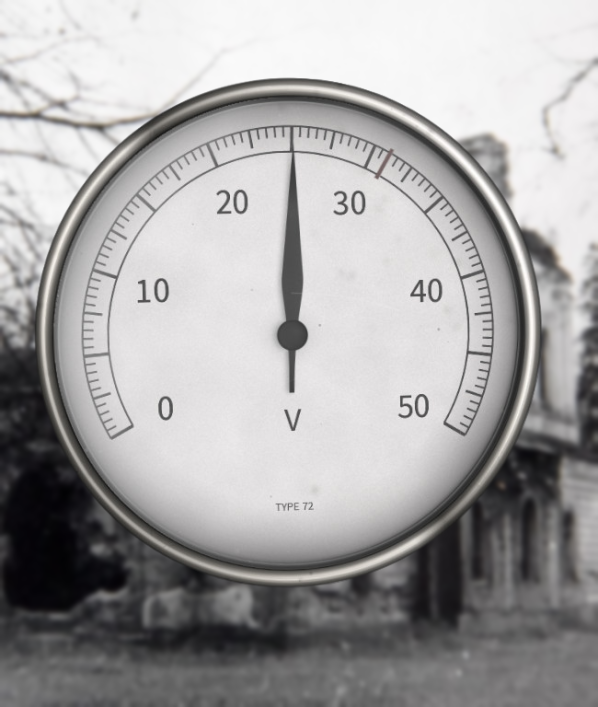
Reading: 25; V
